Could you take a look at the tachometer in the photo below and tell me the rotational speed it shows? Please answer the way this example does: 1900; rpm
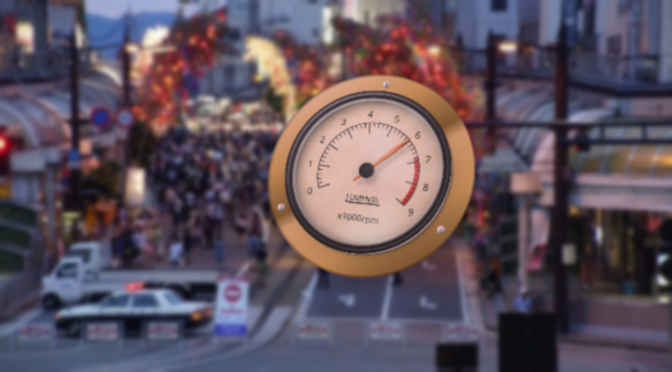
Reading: 6000; rpm
